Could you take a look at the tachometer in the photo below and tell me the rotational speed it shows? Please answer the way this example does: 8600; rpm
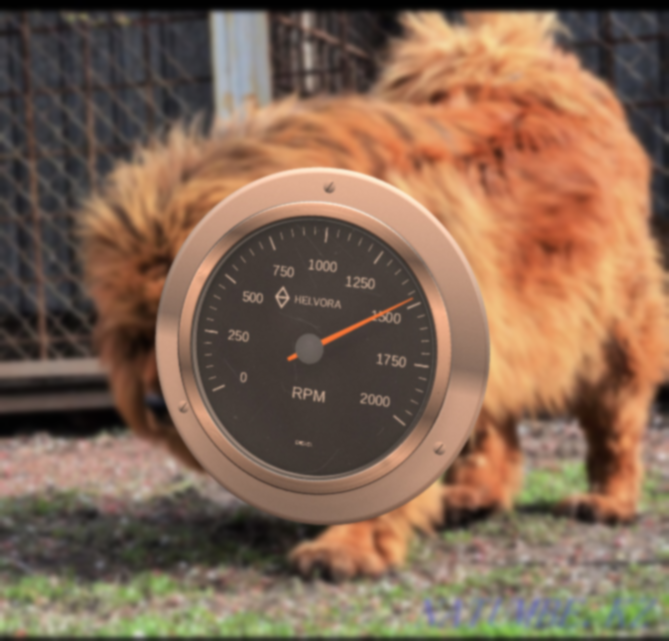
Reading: 1475; rpm
